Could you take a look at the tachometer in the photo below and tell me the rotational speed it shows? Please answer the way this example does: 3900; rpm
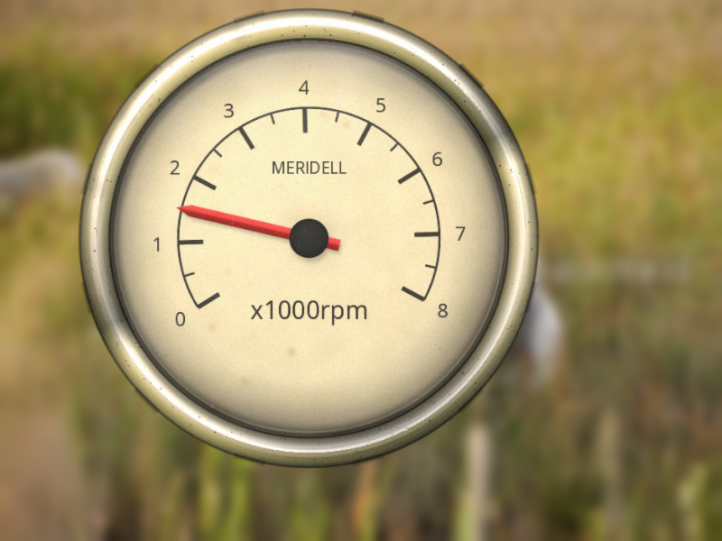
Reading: 1500; rpm
